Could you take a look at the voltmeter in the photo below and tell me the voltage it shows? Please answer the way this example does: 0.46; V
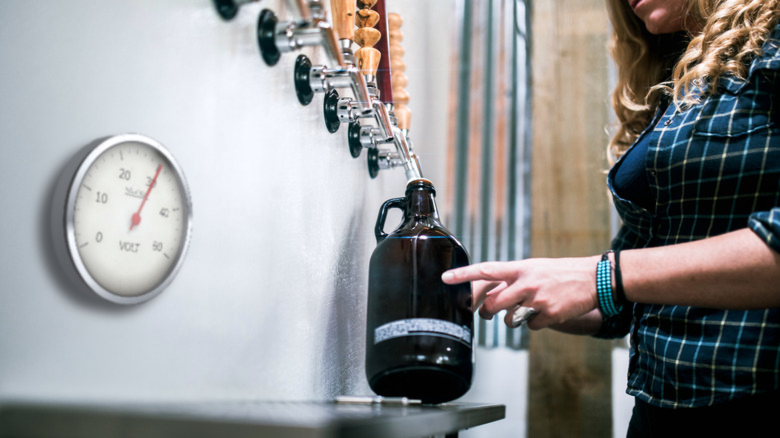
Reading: 30; V
